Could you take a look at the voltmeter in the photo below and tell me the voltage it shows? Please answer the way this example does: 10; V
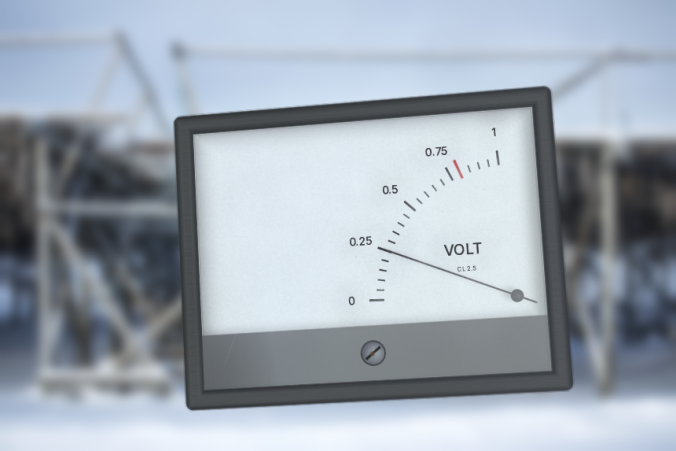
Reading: 0.25; V
